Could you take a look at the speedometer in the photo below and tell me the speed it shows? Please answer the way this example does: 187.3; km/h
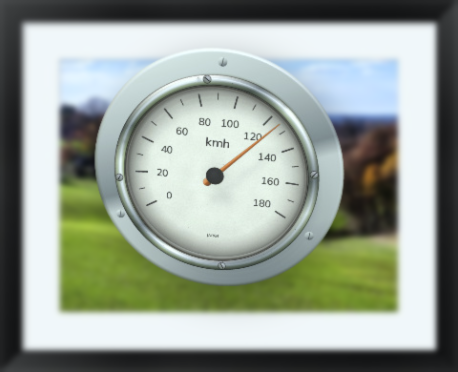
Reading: 125; km/h
